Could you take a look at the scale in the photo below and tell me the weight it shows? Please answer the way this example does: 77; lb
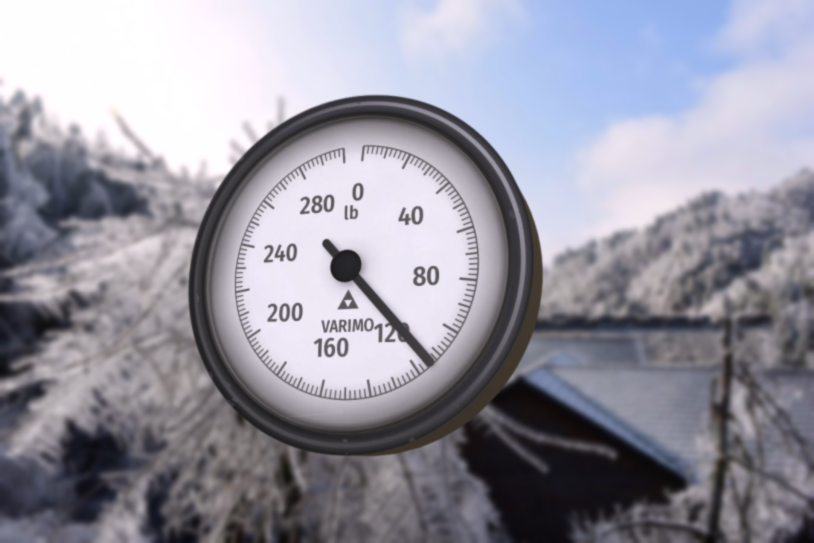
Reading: 114; lb
